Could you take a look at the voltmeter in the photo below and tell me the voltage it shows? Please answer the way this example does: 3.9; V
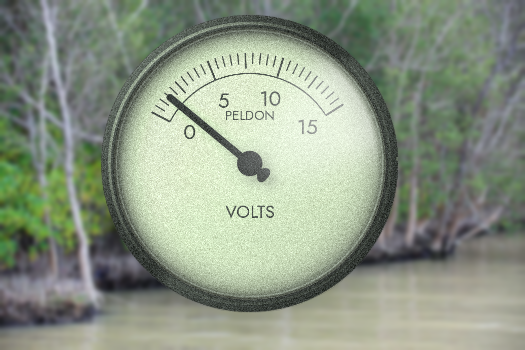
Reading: 1.5; V
